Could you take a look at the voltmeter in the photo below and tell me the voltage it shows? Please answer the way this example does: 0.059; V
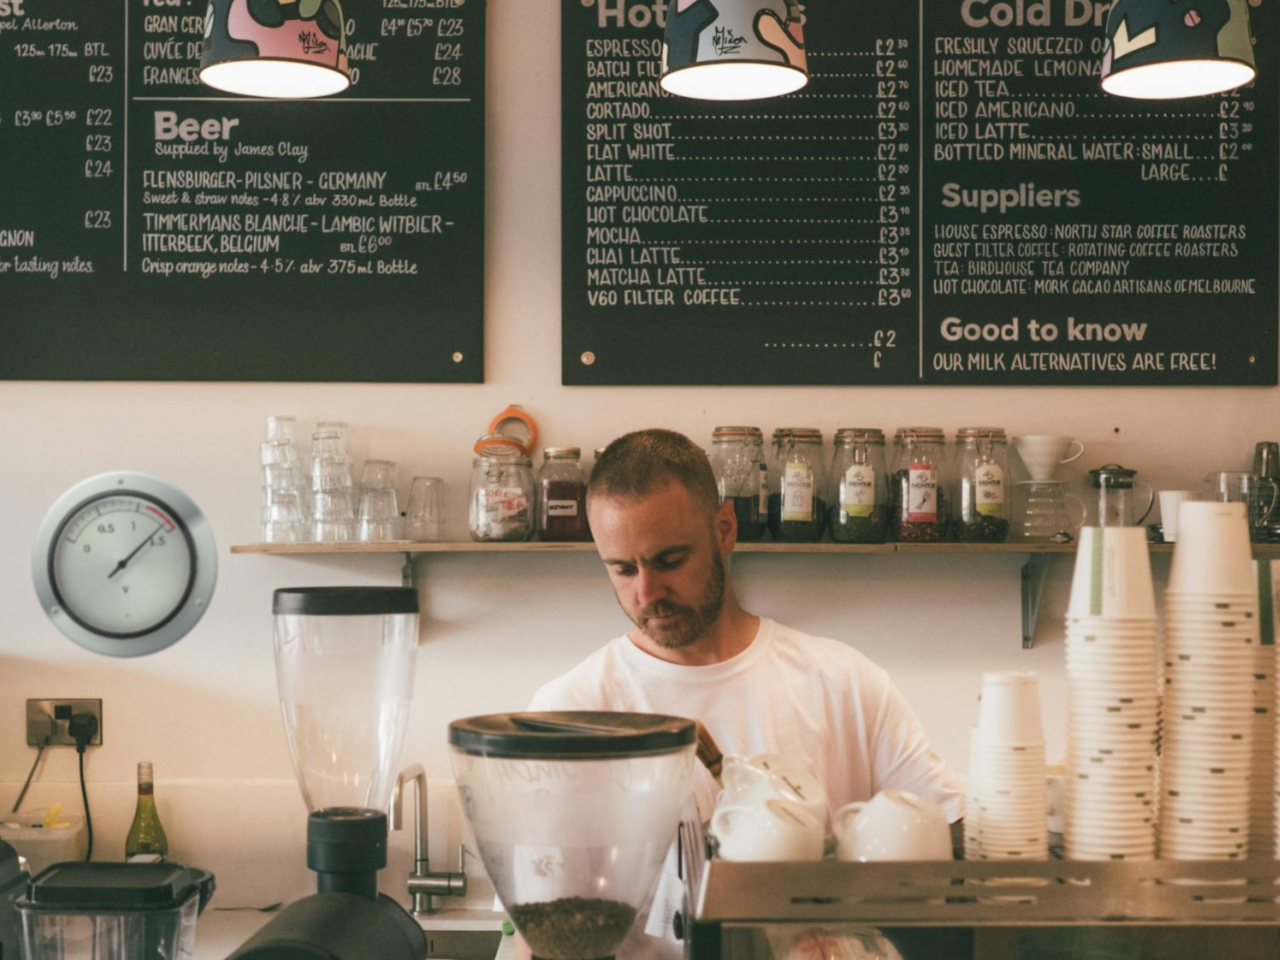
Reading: 1.4; V
